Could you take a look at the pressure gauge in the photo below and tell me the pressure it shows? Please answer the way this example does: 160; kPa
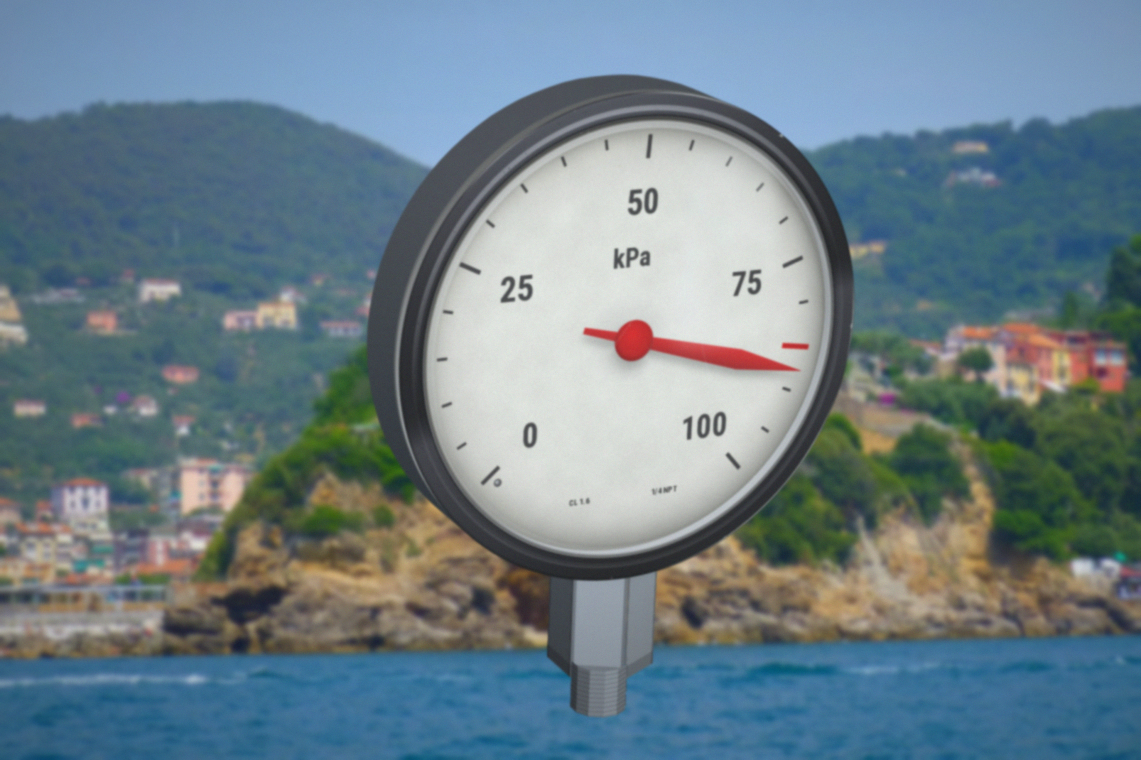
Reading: 87.5; kPa
